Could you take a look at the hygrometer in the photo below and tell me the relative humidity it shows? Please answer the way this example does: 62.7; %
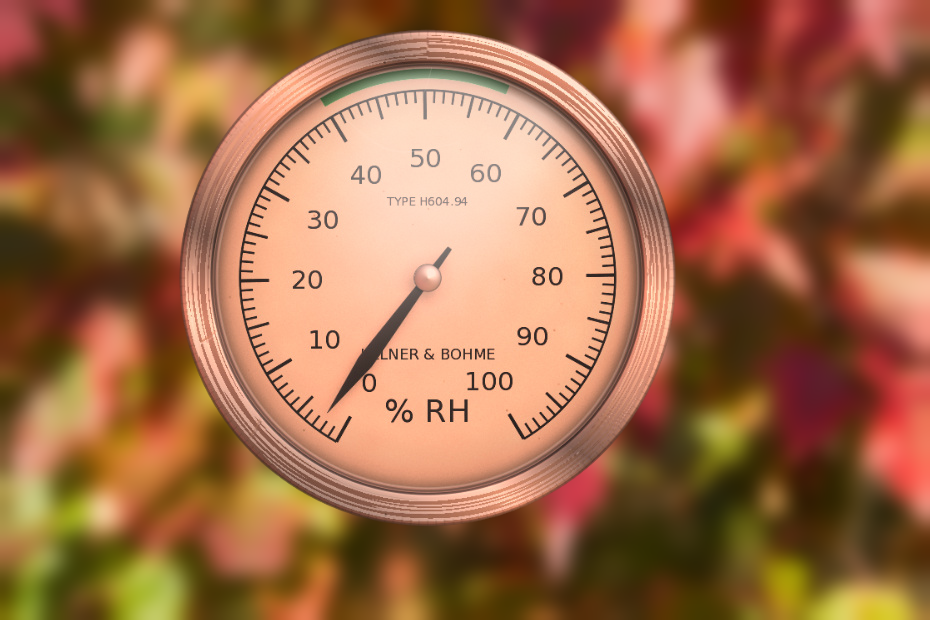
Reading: 2.5; %
